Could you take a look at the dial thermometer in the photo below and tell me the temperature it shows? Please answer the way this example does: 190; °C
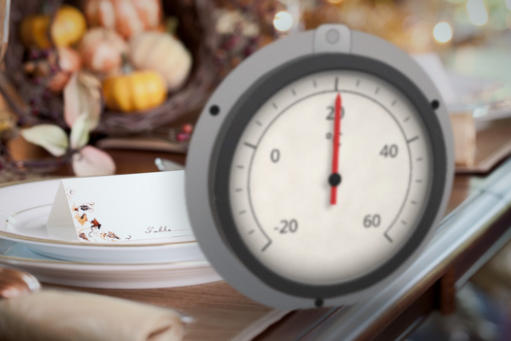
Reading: 20; °C
